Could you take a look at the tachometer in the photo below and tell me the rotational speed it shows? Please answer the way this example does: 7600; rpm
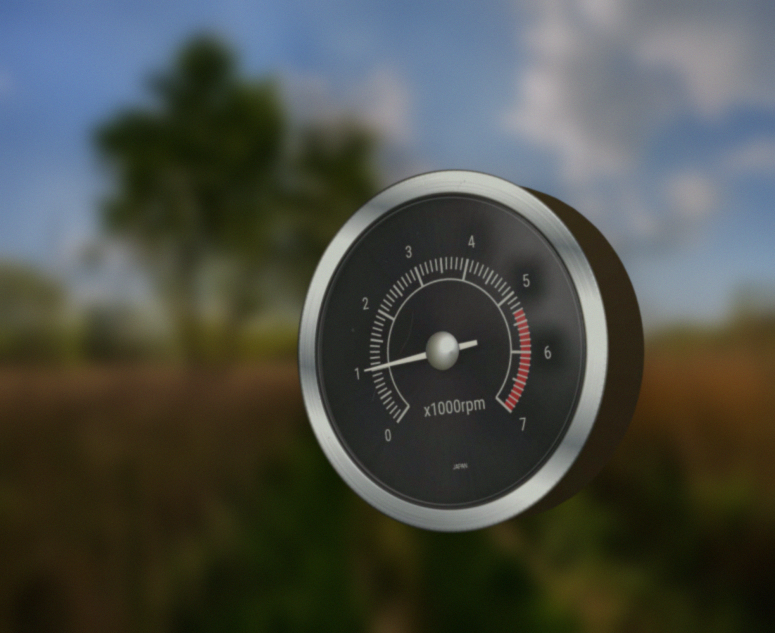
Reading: 1000; rpm
